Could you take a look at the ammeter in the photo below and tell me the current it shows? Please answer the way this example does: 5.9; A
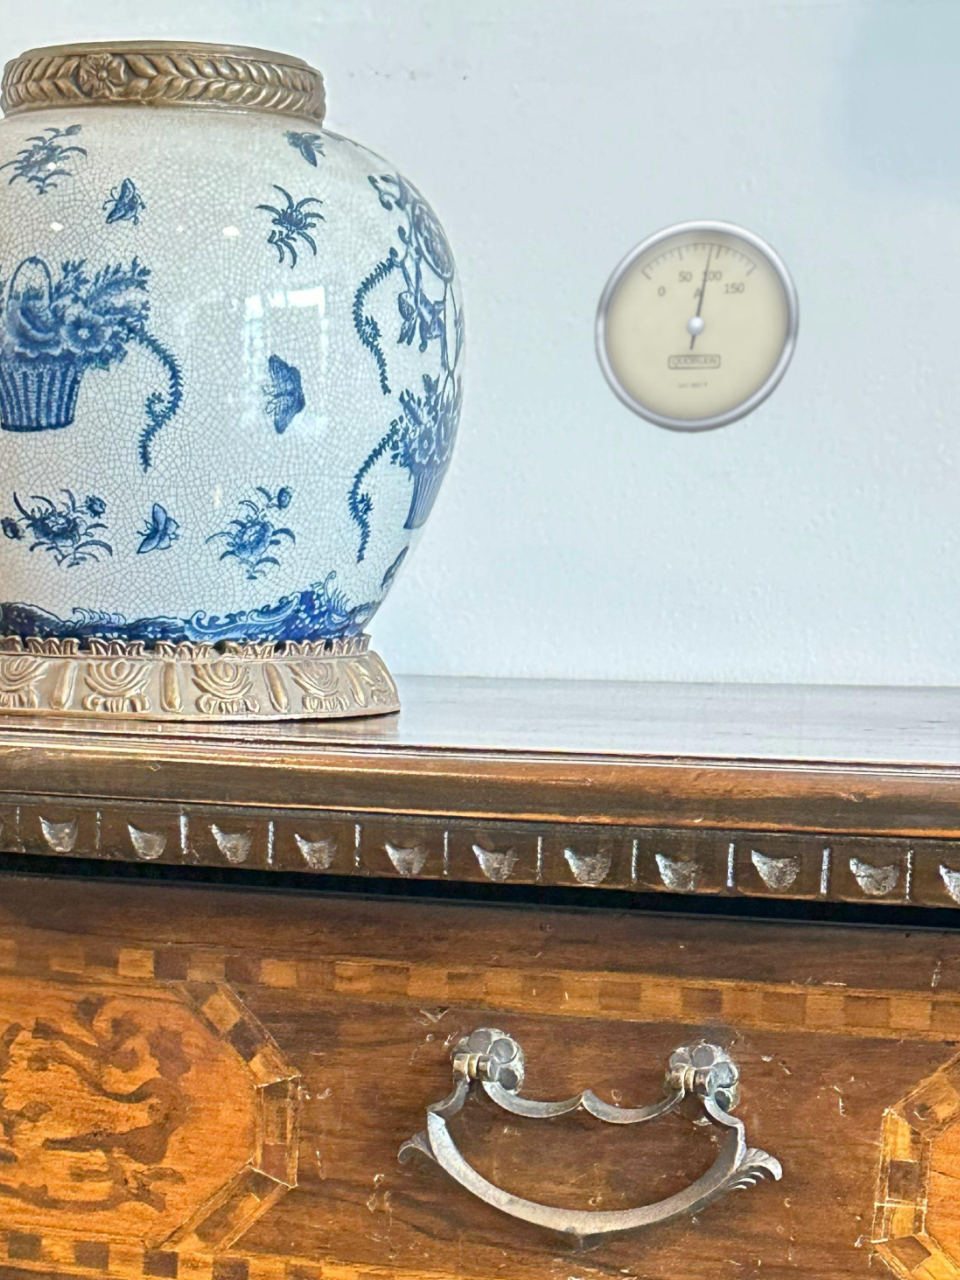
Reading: 90; A
